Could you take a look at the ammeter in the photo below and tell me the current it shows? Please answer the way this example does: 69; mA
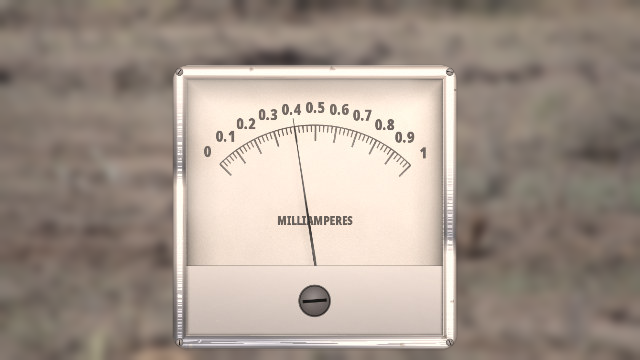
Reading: 0.4; mA
